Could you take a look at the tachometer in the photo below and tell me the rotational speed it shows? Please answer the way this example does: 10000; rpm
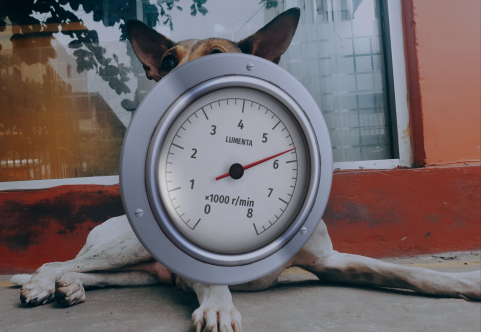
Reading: 5700; rpm
